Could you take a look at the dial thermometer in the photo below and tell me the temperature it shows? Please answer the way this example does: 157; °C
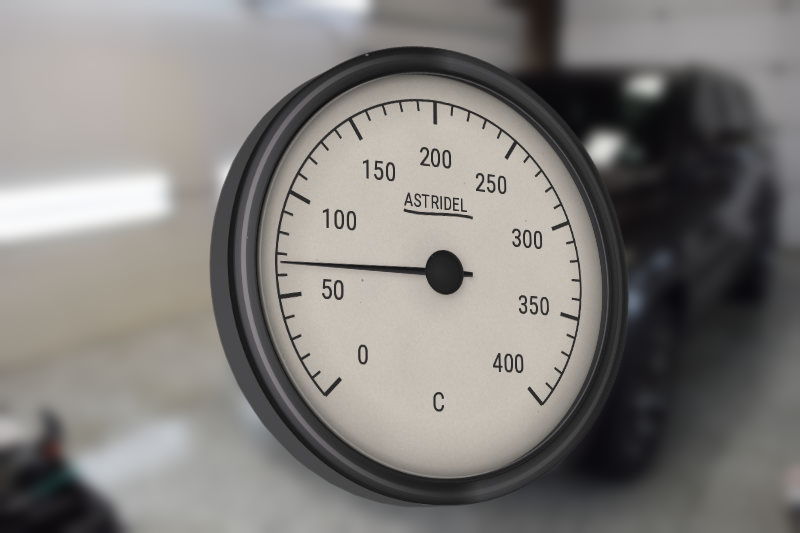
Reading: 65; °C
